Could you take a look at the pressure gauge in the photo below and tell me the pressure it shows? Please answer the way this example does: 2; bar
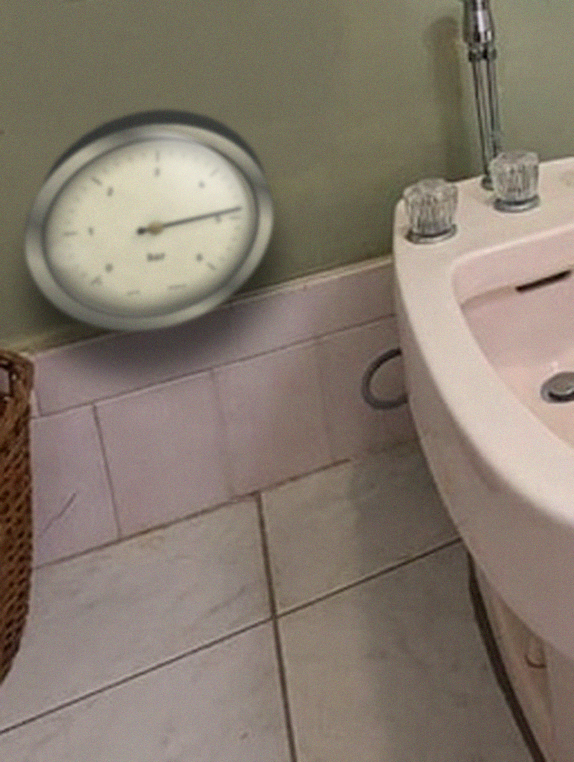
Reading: 4.8; bar
